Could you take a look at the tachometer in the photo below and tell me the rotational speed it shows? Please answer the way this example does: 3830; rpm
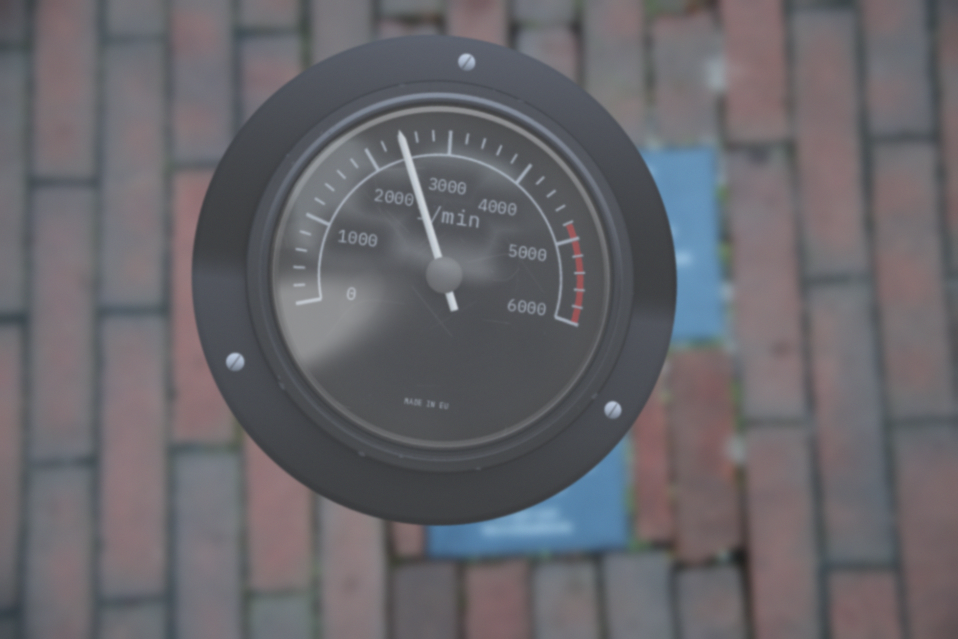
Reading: 2400; rpm
